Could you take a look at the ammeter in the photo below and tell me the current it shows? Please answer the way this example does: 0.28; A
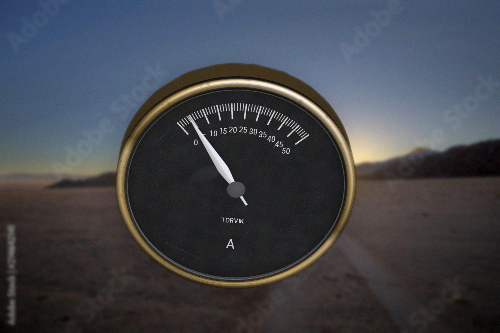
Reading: 5; A
